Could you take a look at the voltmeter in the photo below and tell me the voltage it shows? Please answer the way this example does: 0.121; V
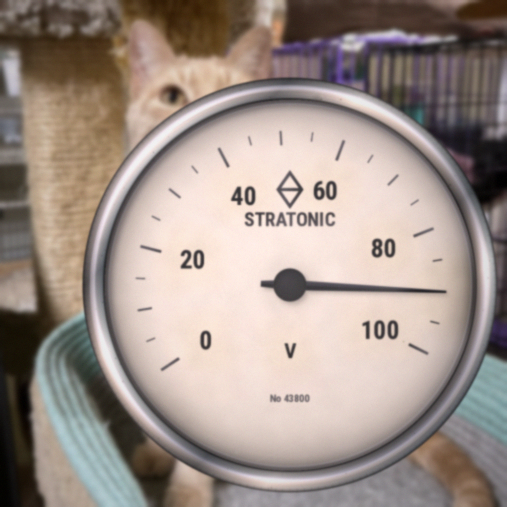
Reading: 90; V
